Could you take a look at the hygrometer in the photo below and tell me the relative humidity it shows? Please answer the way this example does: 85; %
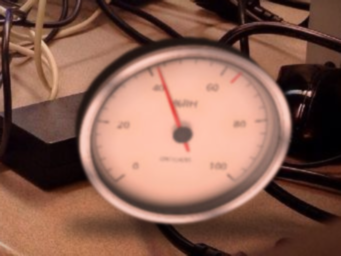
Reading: 42; %
